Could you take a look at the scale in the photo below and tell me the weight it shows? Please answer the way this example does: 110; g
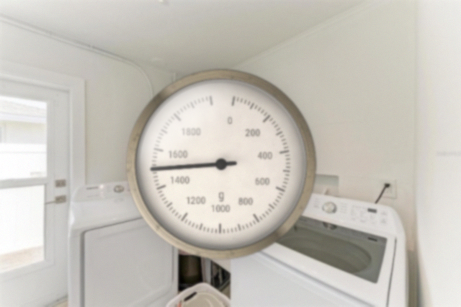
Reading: 1500; g
